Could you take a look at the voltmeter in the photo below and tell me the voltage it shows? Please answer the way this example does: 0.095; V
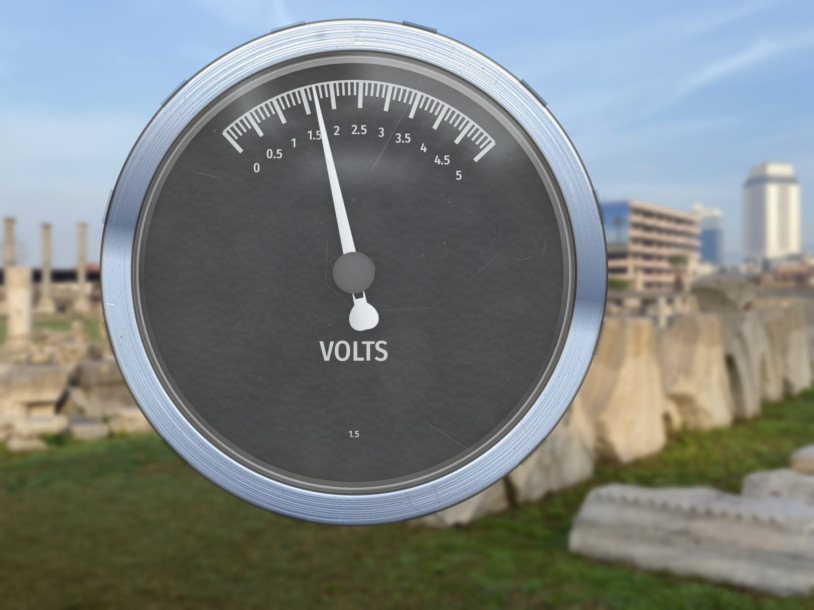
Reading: 1.7; V
